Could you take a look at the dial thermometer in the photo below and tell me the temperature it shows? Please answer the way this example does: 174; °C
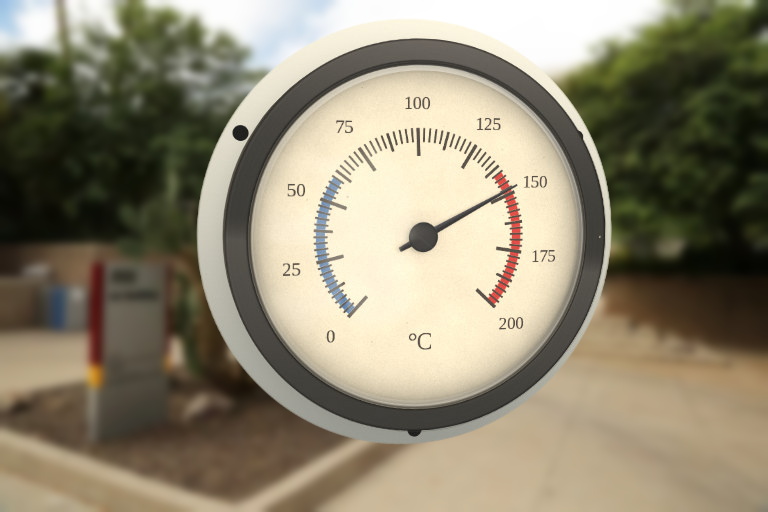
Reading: 147.5; °C
